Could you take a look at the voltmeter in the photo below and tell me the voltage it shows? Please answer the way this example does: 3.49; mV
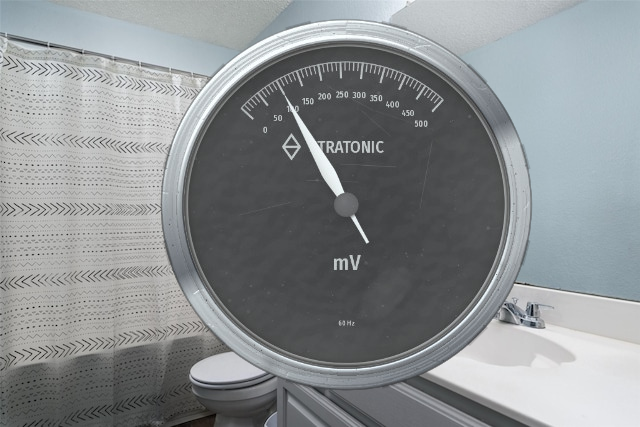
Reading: 100; mV
